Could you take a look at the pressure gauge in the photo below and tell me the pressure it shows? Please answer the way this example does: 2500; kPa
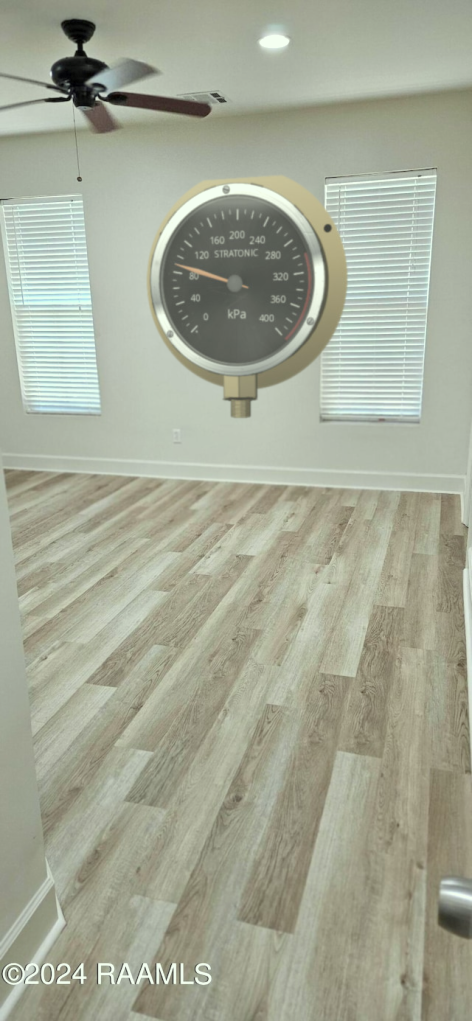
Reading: 90; kPa
